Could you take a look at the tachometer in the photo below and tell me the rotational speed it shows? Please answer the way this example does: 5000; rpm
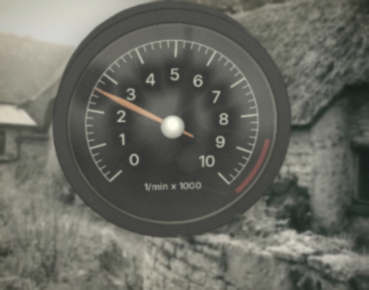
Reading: 2600; rpm
